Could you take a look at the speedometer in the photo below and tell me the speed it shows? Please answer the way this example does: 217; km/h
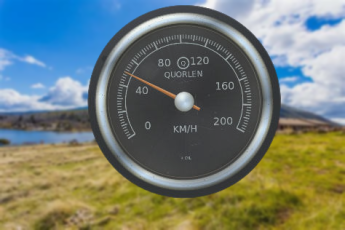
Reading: 50; km/h
